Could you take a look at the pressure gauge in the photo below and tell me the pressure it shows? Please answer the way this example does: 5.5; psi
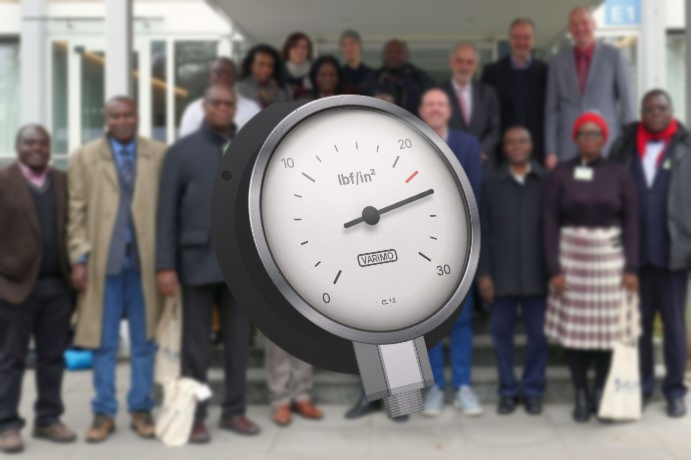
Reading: 24; psi
